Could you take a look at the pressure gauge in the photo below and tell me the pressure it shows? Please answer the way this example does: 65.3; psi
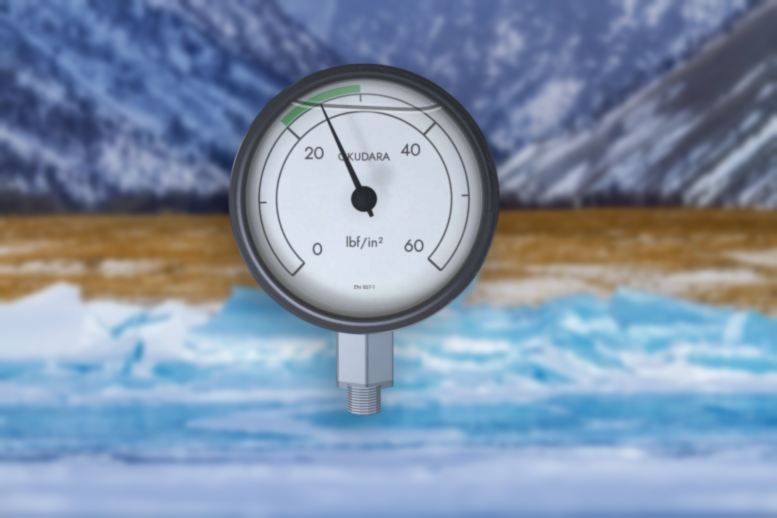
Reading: 25; psi
